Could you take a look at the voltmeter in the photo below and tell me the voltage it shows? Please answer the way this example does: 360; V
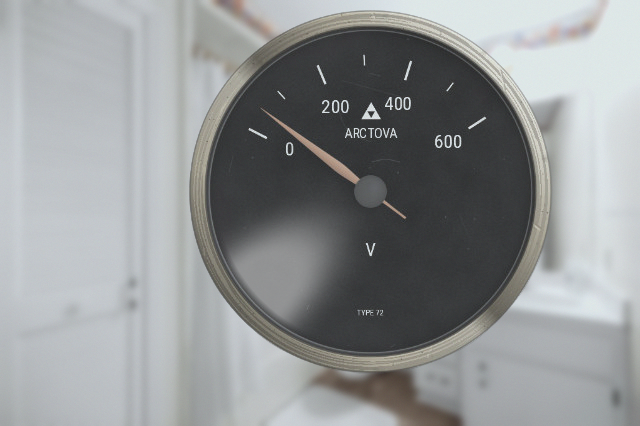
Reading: 50; V
